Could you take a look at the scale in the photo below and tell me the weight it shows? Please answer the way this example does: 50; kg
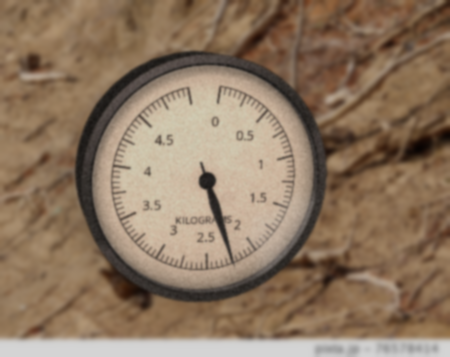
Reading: 2.25; kg
